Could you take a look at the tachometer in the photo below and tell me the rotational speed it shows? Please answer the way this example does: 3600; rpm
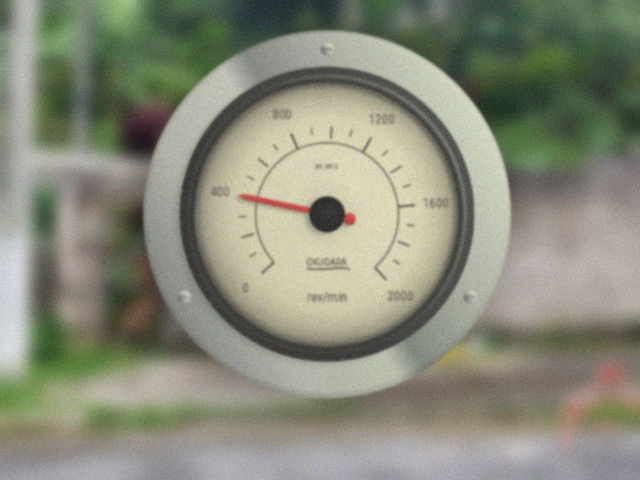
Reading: 400; rpm
